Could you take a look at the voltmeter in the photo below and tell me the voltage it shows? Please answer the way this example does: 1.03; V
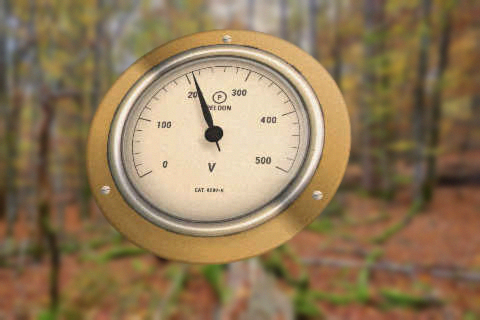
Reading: 210; V
